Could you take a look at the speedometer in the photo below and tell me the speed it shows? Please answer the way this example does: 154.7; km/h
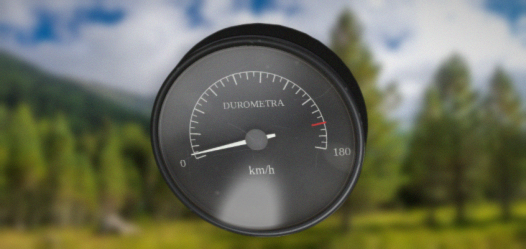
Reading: 5; km/h
